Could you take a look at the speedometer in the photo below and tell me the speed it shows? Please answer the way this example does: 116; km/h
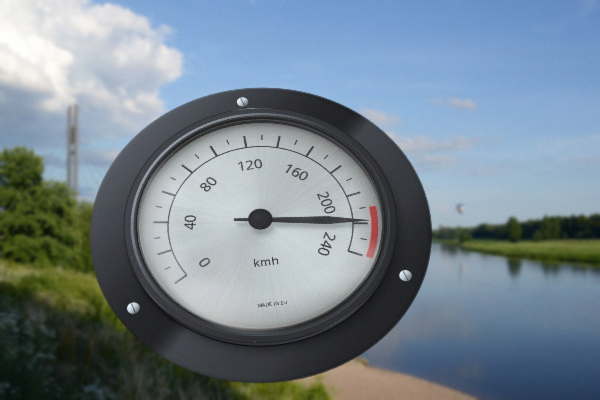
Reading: 220; km/h
